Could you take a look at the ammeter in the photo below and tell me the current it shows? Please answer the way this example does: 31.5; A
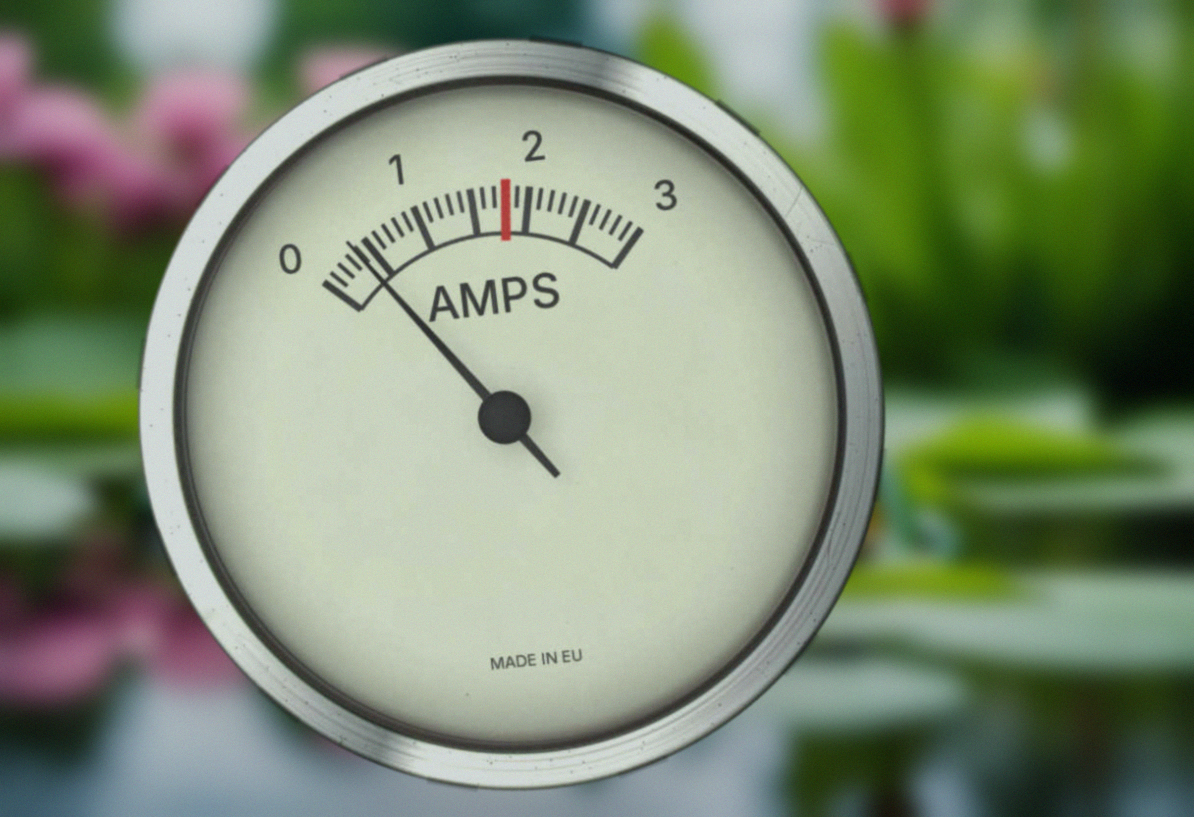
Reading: 0.4; A
